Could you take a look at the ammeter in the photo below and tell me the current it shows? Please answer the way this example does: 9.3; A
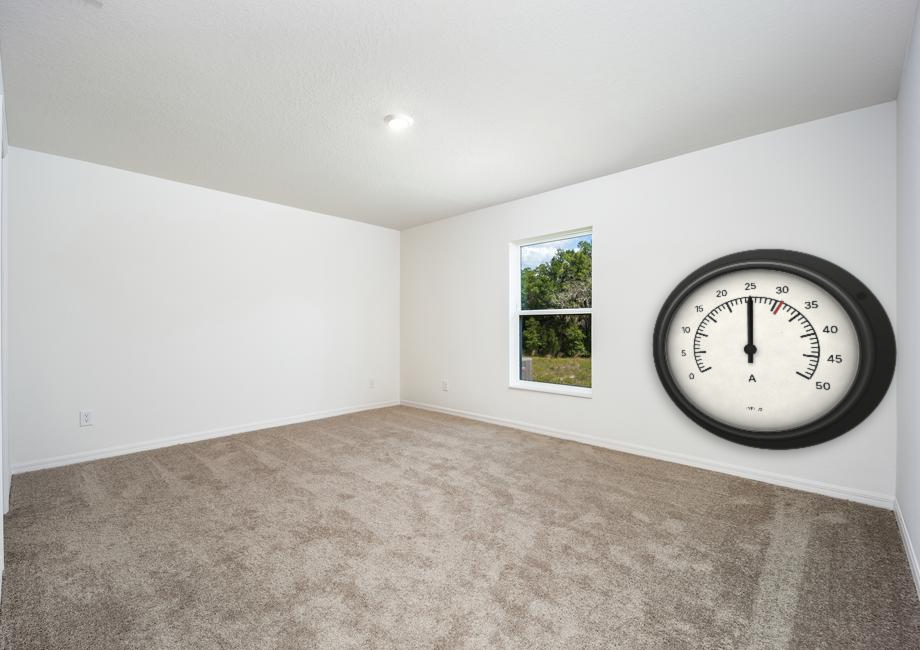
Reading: 25; A
